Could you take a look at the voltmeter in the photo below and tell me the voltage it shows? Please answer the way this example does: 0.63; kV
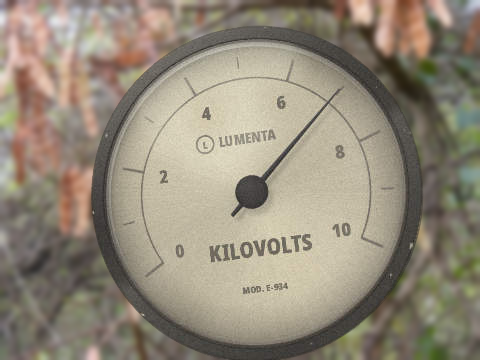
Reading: 7; kV
